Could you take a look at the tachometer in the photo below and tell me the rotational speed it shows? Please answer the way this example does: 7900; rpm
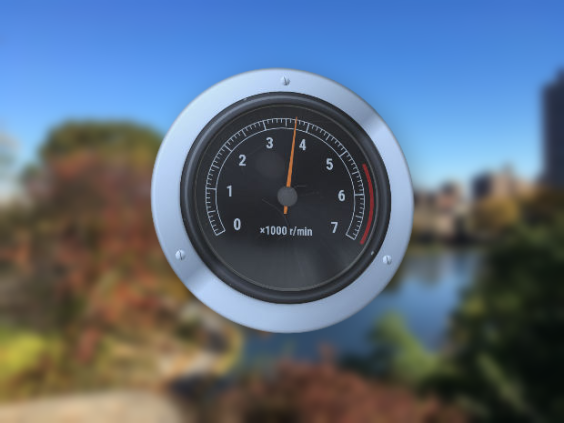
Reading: 3700; rpm
